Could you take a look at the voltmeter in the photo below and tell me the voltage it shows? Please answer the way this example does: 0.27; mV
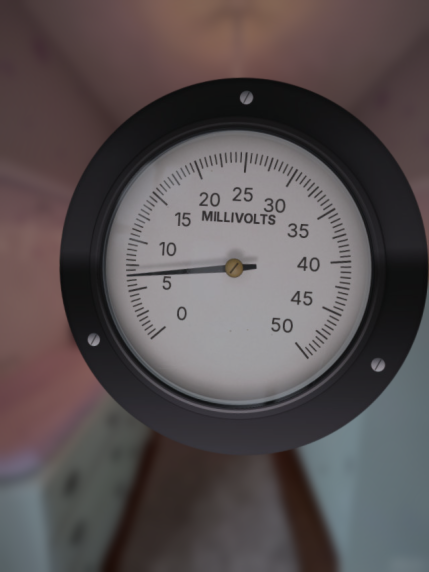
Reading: 6.5; mV
